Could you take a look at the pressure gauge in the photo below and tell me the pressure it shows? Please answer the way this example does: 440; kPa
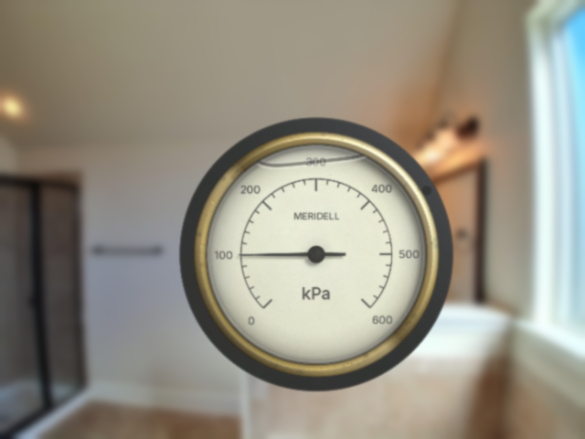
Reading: 100; kPa
